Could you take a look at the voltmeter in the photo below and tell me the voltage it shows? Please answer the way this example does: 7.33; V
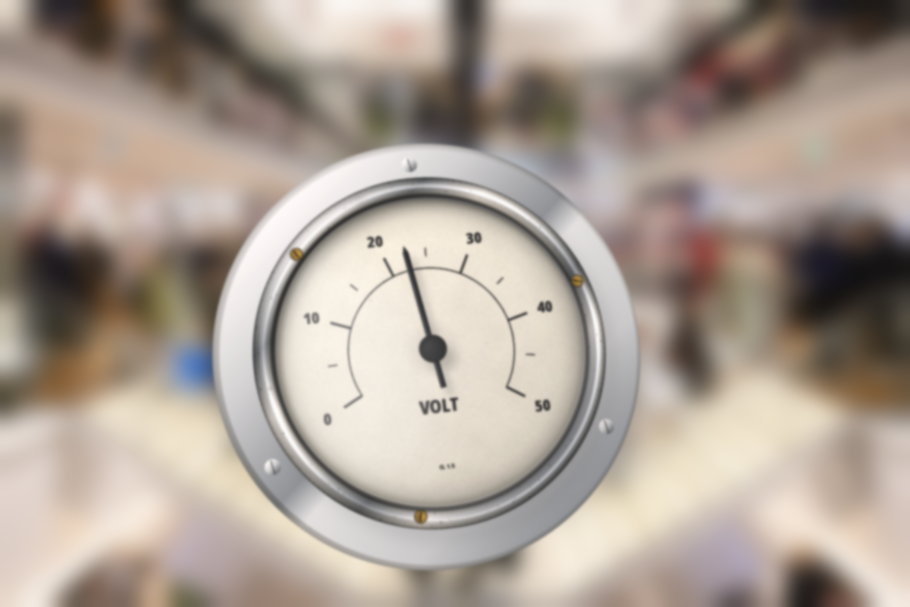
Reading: 22.5; V
